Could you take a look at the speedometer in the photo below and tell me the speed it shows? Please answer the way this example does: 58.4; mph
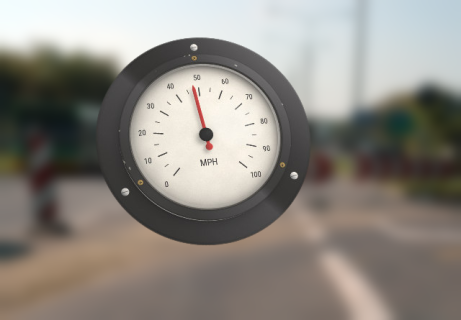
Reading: 47.5; mph
